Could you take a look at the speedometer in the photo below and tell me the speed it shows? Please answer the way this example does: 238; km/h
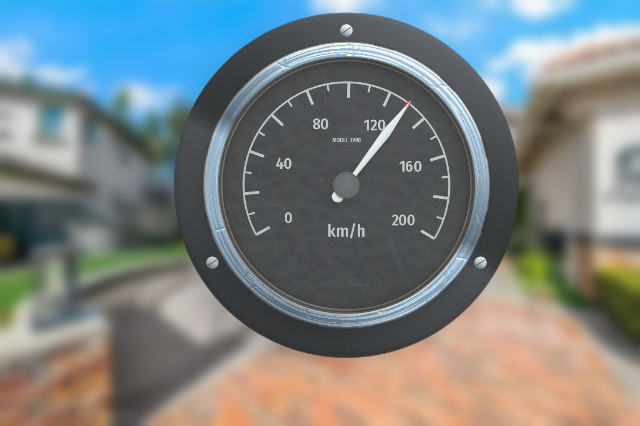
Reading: 130; km/h
